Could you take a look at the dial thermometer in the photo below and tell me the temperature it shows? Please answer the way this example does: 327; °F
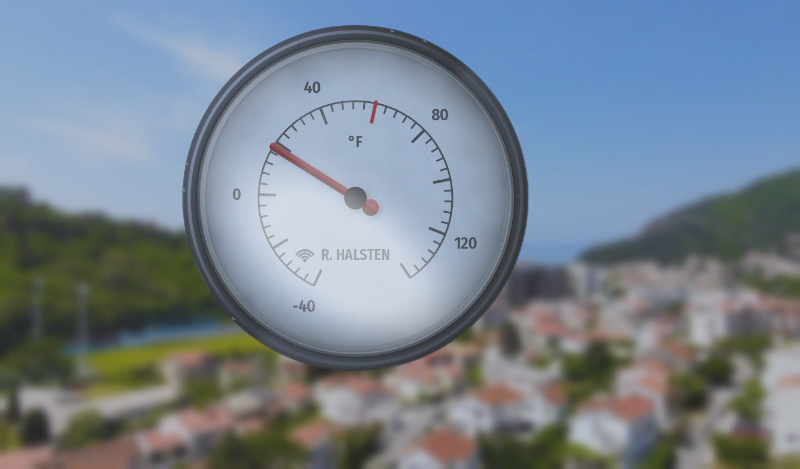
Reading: 18; °F
